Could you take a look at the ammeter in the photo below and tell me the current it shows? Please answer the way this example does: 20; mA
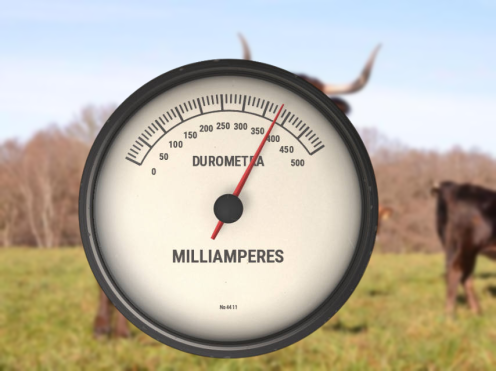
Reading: 380; mA
